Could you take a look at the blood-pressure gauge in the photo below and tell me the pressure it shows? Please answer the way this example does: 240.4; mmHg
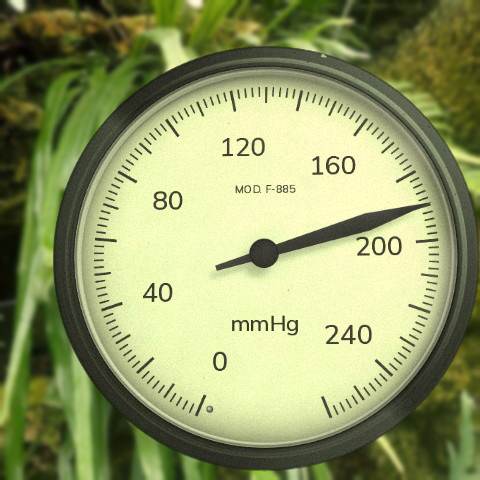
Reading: 190; mmHg
